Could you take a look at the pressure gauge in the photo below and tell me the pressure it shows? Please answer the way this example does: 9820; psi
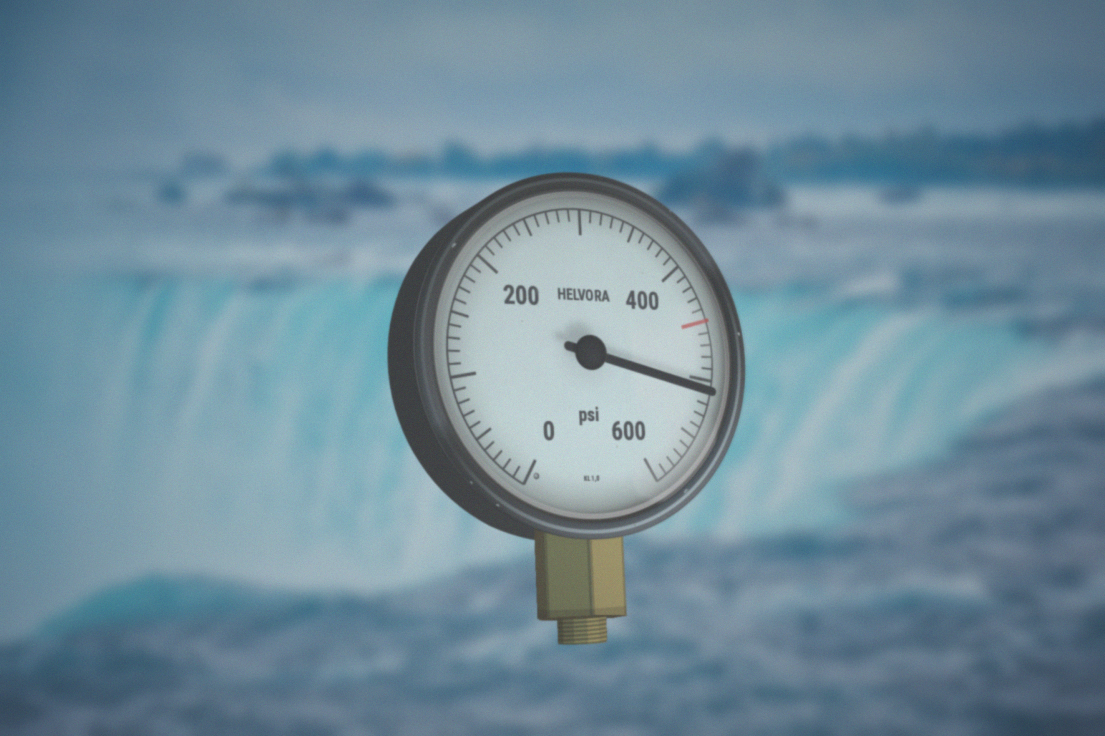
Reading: 510; psi
